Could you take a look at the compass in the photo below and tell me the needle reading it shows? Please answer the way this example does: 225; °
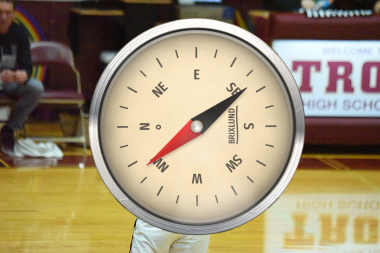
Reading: 322.5; °
